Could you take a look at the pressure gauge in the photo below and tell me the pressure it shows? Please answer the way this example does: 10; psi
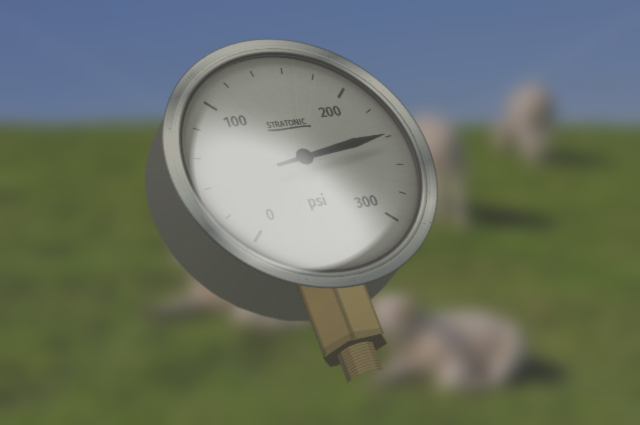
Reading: 240; psi
